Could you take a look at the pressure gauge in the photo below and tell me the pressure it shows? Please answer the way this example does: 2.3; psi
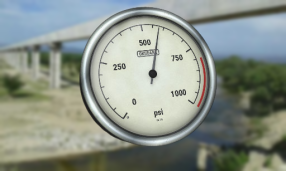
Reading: 575; psi
